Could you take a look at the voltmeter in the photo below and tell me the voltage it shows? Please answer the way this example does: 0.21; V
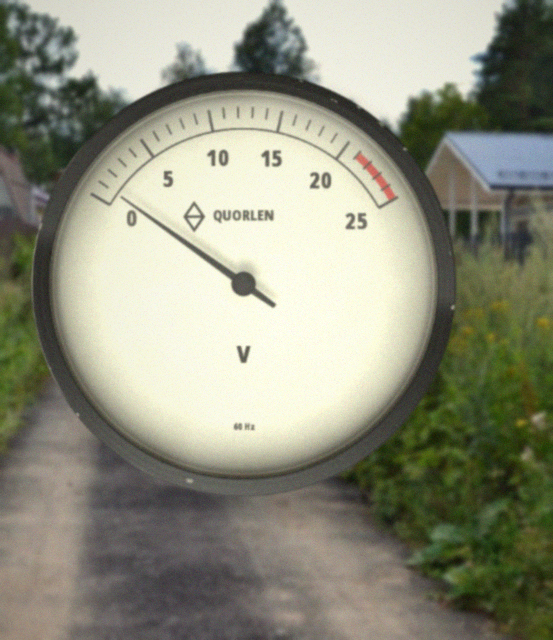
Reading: 1; V
